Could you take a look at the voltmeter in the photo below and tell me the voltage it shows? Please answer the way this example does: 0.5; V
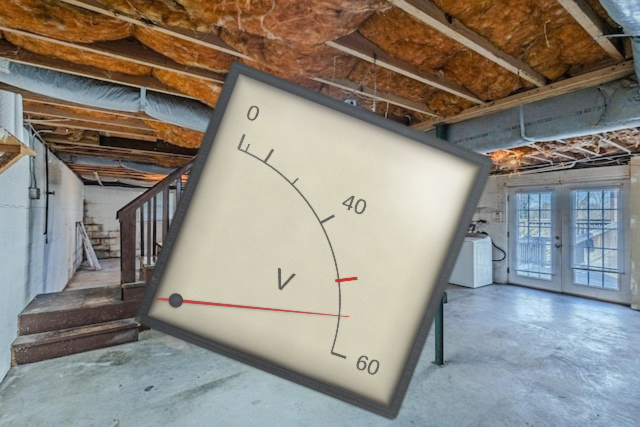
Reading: 55; V
